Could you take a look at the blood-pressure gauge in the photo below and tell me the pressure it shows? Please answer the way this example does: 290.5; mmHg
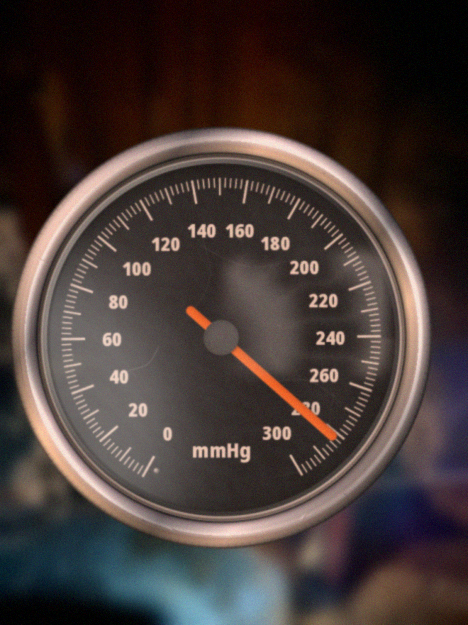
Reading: 282; mmHg
